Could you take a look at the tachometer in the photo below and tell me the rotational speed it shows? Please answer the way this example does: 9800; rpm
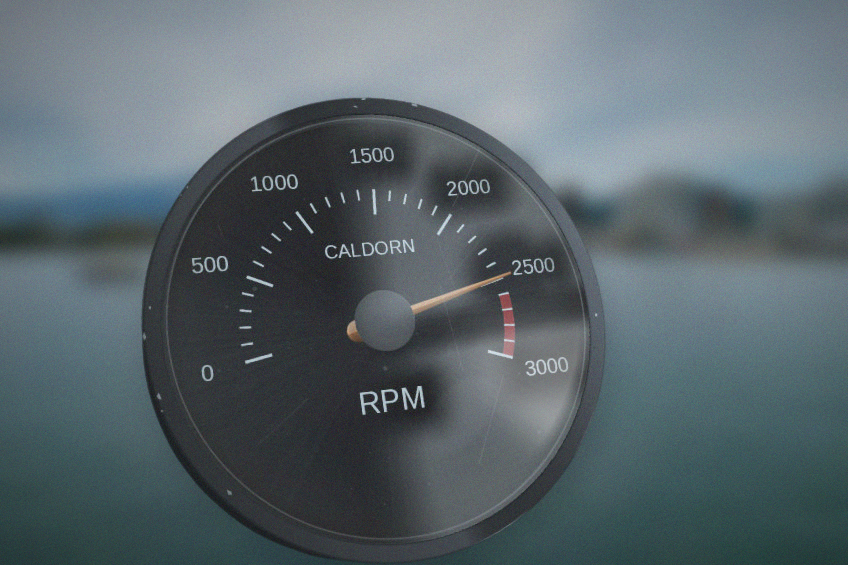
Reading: 2500; rpm
